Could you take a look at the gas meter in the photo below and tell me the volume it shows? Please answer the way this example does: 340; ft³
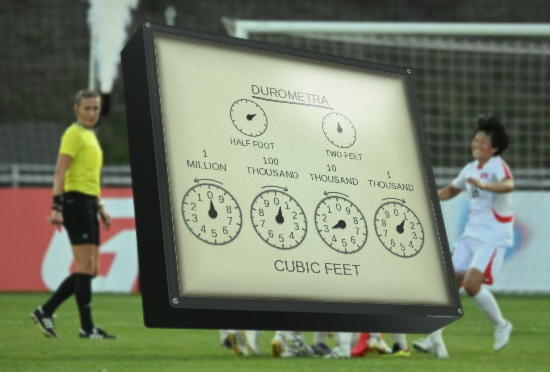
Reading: 3100; ft³
